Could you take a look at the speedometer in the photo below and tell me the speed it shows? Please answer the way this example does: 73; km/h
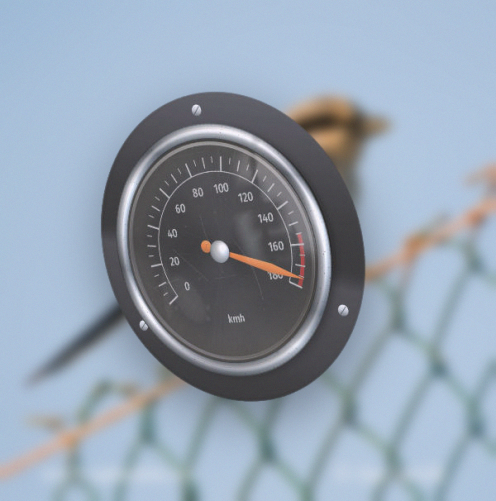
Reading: 175; km/h
